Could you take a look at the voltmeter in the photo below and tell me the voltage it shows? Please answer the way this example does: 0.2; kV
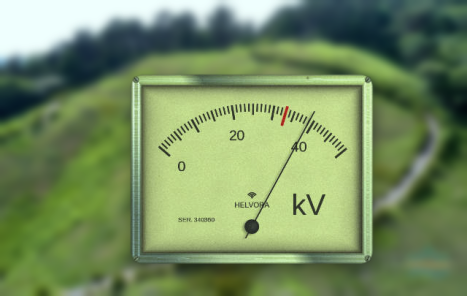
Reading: 39; kV
